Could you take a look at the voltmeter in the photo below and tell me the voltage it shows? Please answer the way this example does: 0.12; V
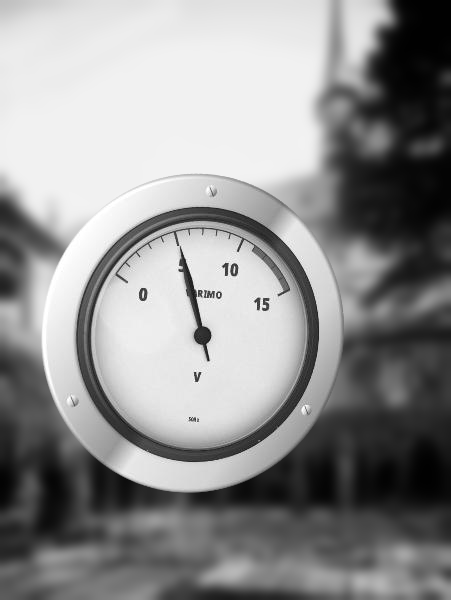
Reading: 5; V
